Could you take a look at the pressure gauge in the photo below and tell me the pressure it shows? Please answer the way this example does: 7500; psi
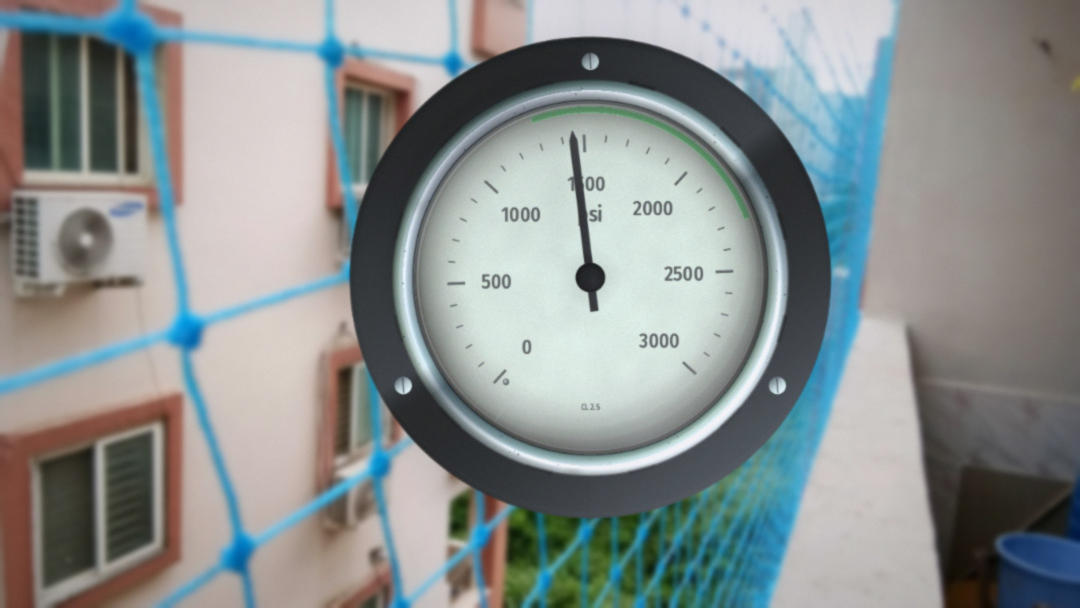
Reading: 1450; psi
